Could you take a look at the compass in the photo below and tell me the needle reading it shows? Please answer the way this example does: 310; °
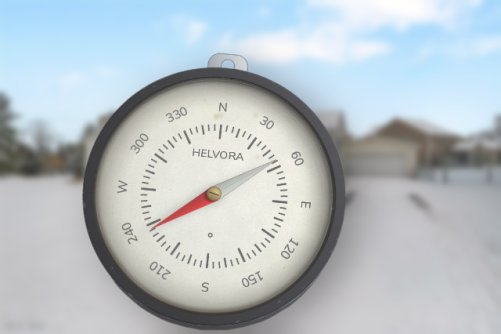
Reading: 235; °
